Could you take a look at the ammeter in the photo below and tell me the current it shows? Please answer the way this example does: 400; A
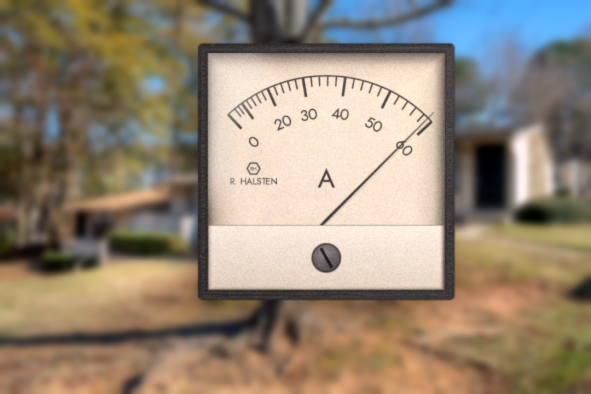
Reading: 59; A
